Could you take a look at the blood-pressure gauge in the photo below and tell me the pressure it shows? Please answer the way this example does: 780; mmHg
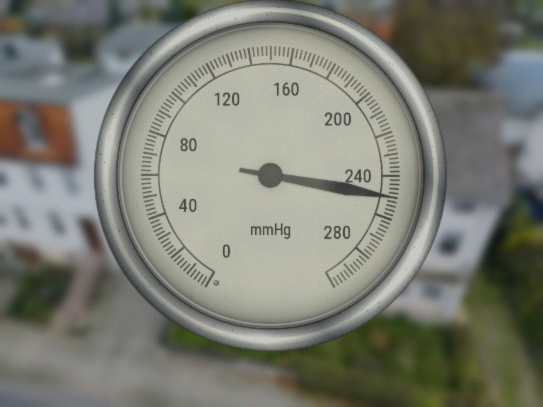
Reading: 250; mmHg
